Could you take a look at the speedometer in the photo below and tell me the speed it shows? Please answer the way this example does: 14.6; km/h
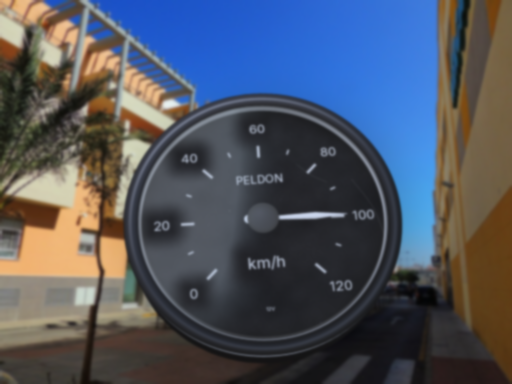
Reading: 100; km/h
